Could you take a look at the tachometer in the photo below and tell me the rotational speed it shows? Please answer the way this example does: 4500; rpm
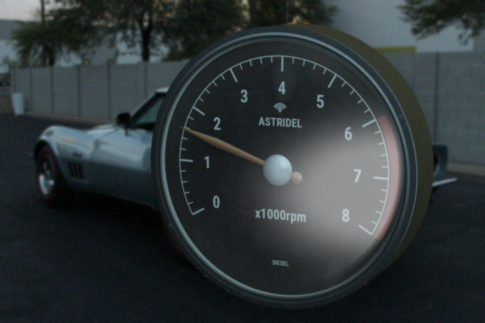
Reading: 1600; rpm
